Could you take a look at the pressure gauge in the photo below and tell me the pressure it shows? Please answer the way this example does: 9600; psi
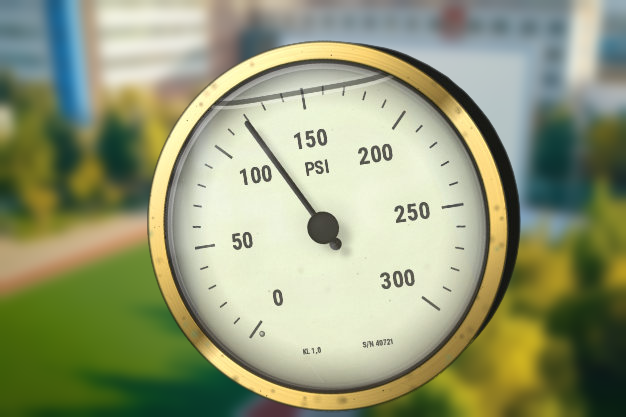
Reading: 120; psi
